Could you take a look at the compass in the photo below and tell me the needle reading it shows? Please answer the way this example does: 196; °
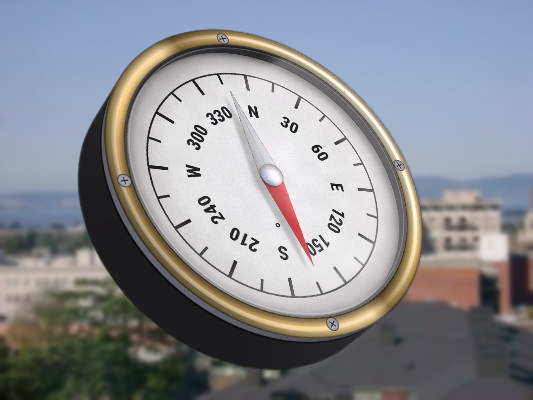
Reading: 165; °
